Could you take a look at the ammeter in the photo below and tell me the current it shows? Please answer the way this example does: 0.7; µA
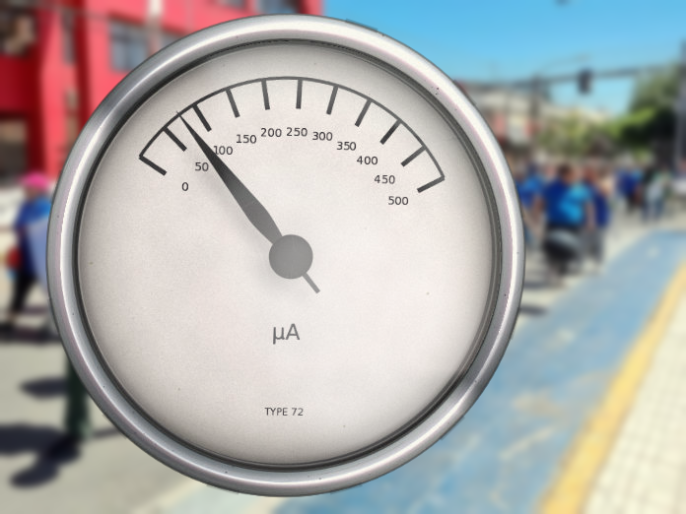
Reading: 75; µA
